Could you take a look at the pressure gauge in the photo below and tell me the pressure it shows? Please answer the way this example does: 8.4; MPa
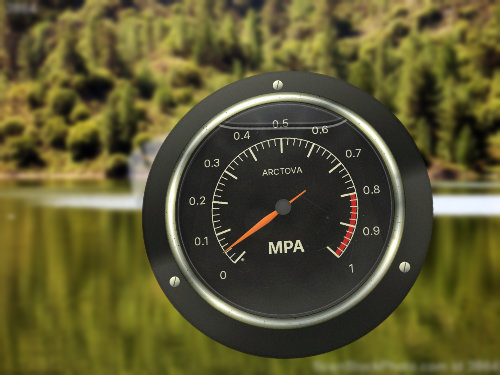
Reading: 0.04; MPa
